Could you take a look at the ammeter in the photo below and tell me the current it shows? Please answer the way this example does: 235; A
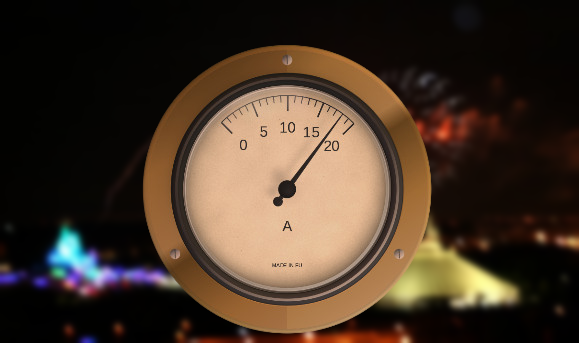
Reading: 18; A
